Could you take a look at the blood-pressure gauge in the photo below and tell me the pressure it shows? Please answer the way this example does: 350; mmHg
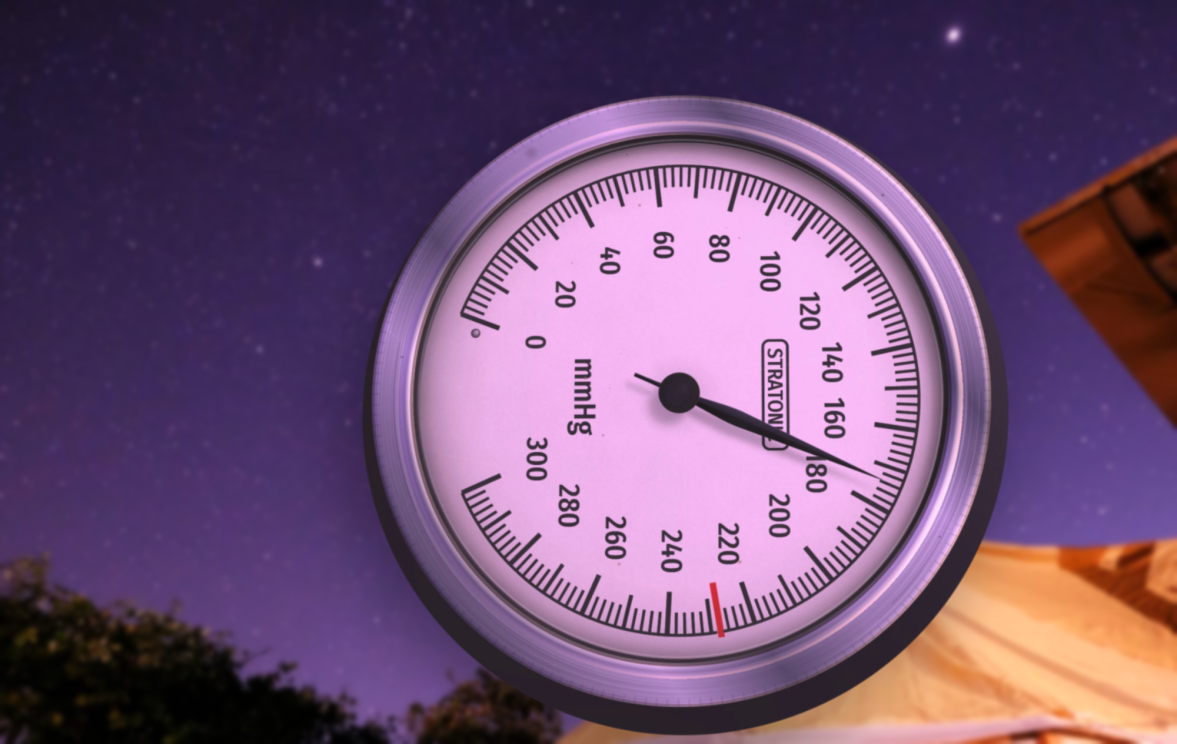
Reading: 174; mmHg
